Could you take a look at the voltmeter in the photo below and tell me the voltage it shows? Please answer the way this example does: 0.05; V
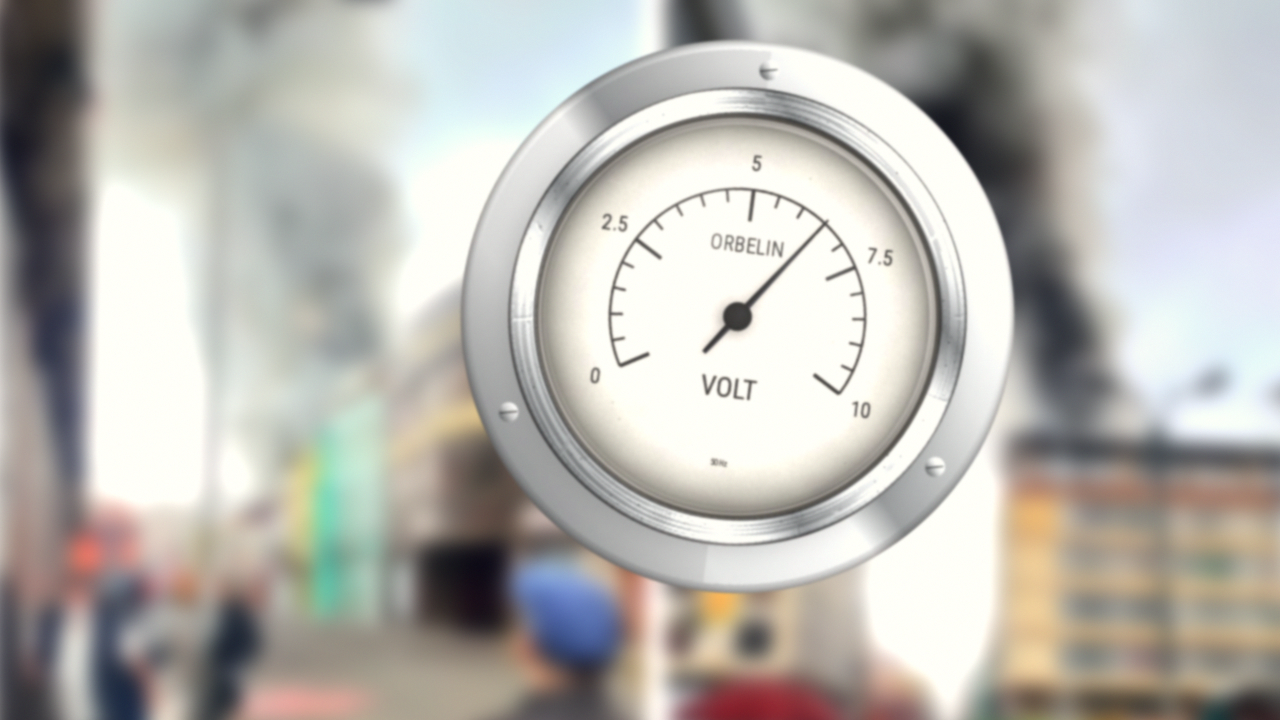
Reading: 6.5; V
